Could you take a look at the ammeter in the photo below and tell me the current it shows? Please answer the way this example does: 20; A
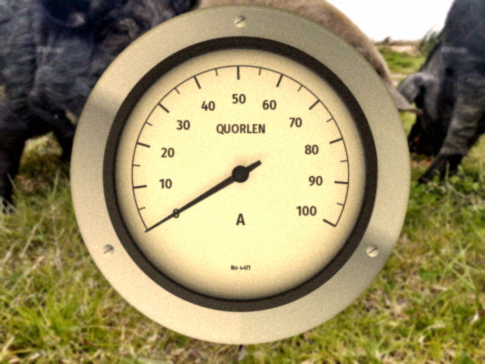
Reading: 0; A
